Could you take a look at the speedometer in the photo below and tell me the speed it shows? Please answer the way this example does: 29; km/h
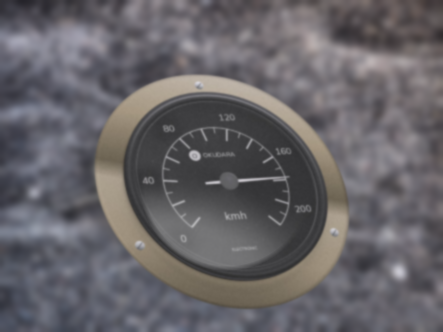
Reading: 180; km/h
